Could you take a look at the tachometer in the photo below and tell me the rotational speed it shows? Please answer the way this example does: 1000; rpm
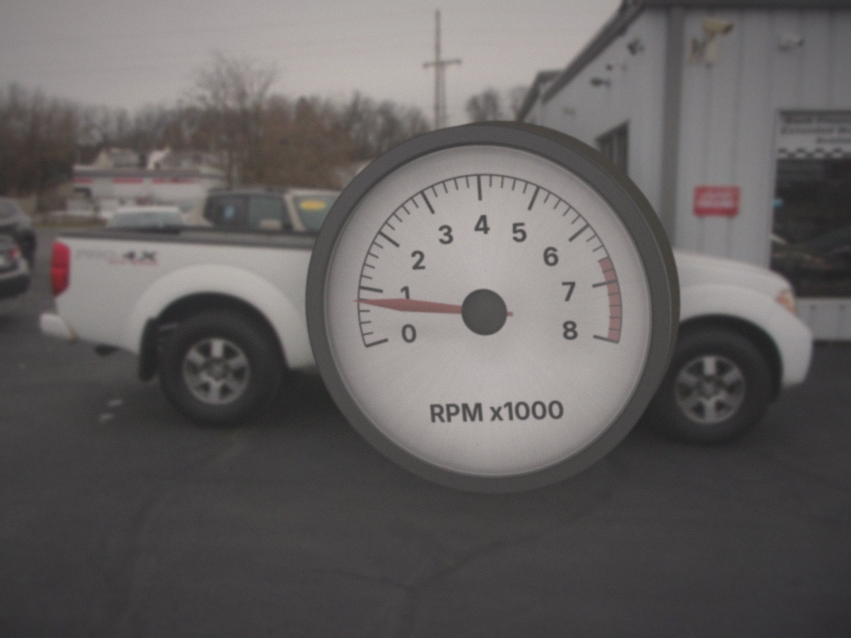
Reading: 800; rpm
